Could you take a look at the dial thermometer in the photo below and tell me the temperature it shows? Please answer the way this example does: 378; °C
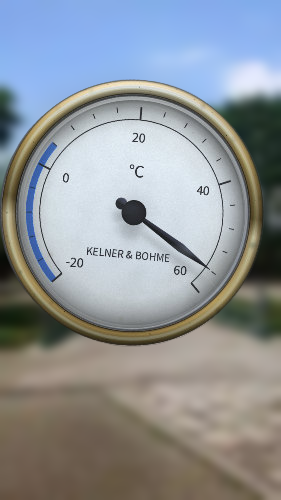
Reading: 56; °C
